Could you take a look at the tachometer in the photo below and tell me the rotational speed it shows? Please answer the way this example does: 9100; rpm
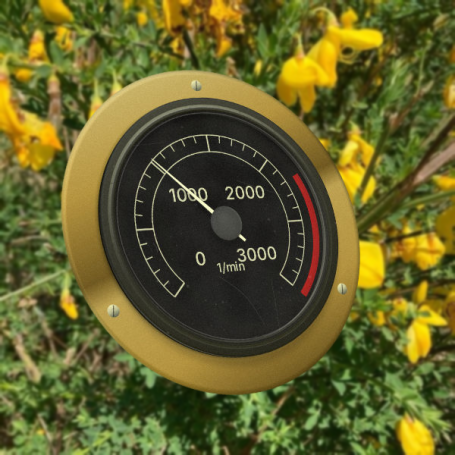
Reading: 1000; rpm
